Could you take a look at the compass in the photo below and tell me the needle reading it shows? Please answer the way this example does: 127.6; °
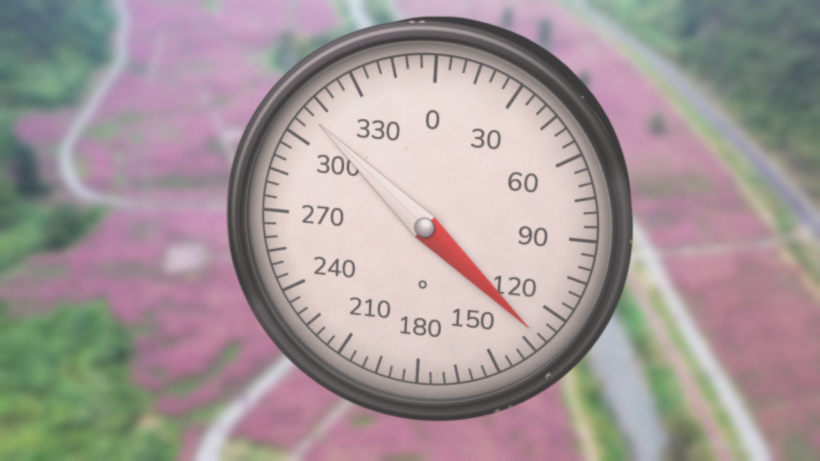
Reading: 130; °
